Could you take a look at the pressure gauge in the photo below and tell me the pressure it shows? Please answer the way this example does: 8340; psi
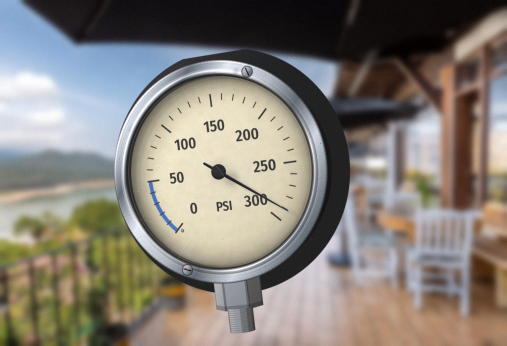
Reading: 290; psi
